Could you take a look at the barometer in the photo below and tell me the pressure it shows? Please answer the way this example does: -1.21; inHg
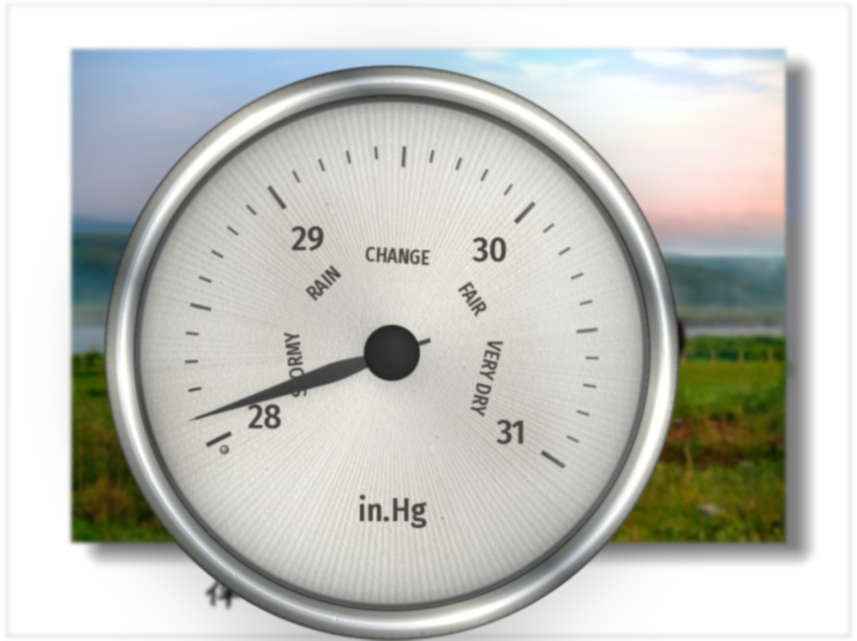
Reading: 28.1; inHg
